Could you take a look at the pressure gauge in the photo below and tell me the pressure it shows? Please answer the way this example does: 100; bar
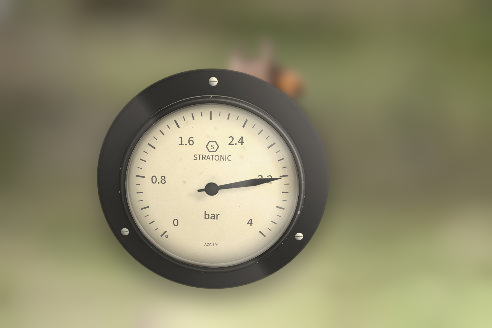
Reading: 3.2; bar
